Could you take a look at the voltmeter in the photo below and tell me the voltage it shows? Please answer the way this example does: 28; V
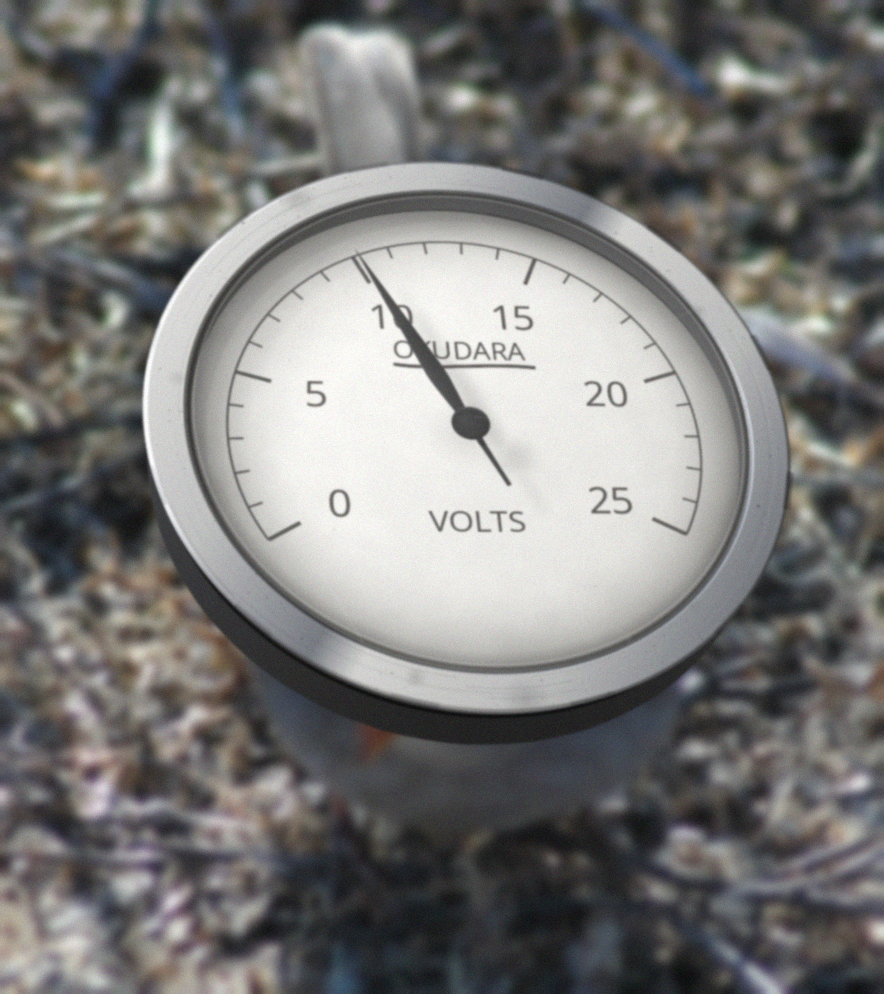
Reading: 10; V
